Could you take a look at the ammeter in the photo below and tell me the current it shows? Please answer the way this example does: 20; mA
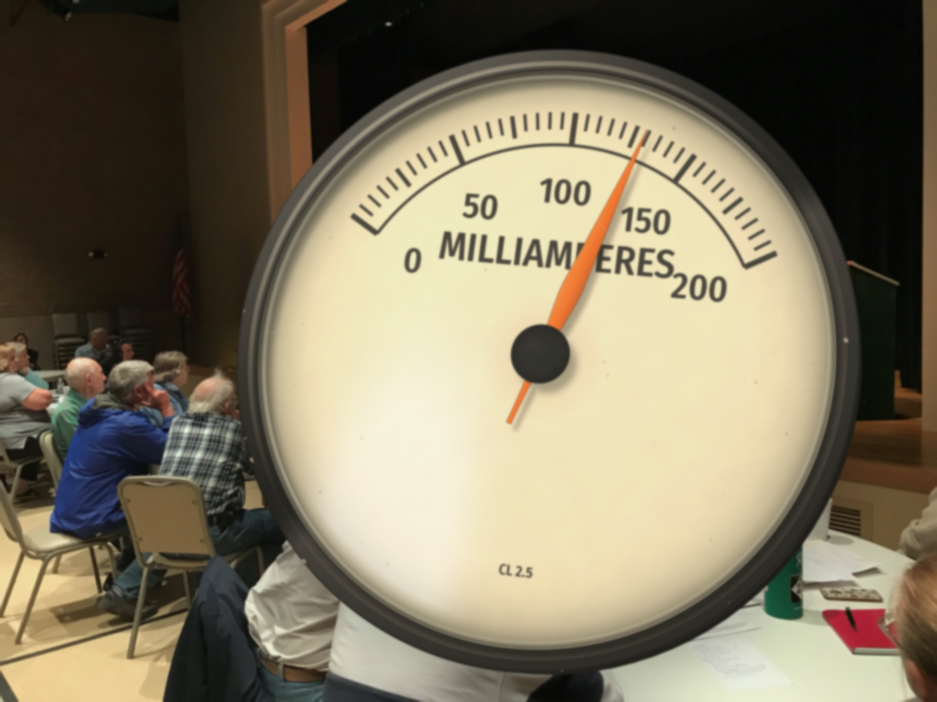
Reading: 130; mA
